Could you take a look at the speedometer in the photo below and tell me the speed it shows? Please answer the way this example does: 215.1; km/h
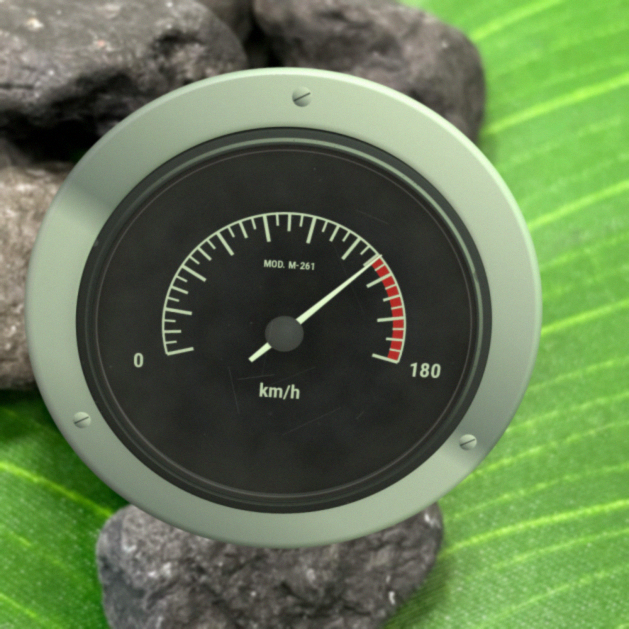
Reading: 130; km/h
